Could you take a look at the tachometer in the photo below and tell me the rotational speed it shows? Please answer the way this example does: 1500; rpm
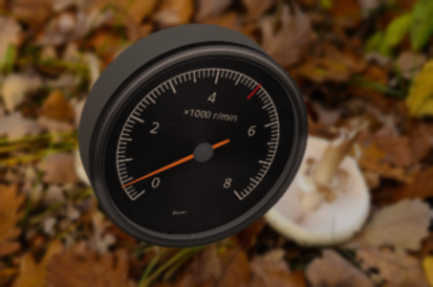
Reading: 500; rpm
